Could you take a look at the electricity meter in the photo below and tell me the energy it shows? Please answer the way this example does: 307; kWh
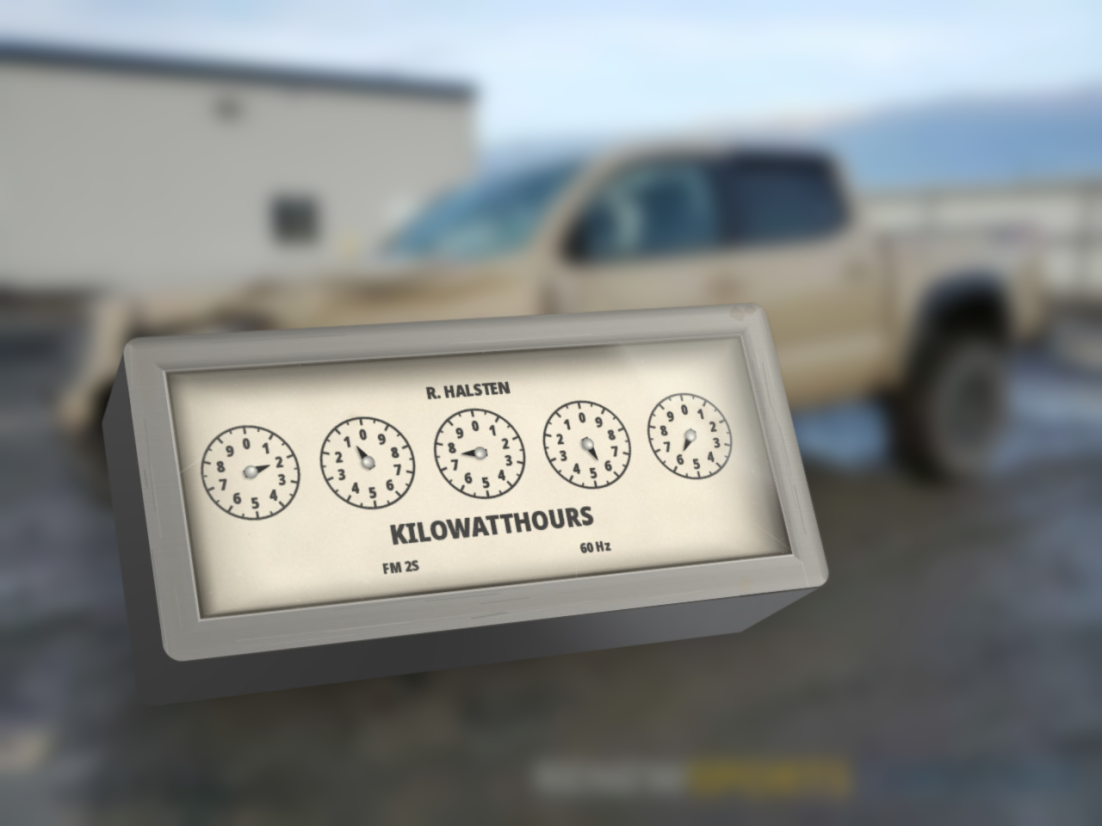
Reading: 20756; kWh
